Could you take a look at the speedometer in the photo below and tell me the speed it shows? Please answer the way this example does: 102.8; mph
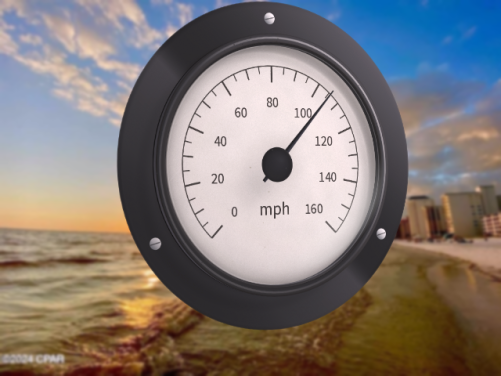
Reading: 105; mph
